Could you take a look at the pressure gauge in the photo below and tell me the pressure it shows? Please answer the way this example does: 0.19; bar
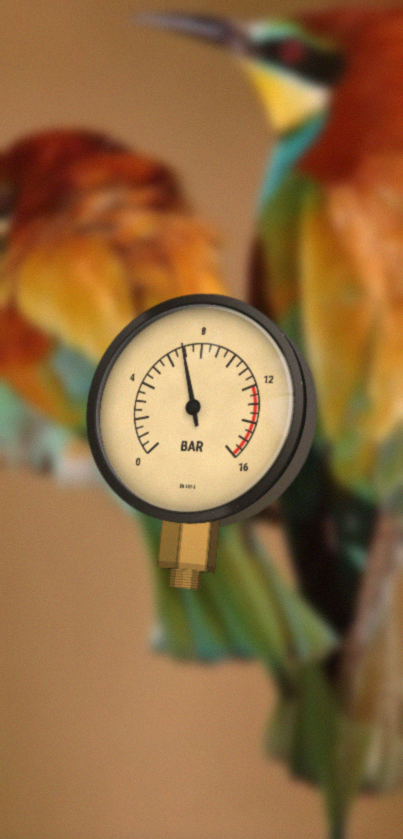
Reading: 7; bar
